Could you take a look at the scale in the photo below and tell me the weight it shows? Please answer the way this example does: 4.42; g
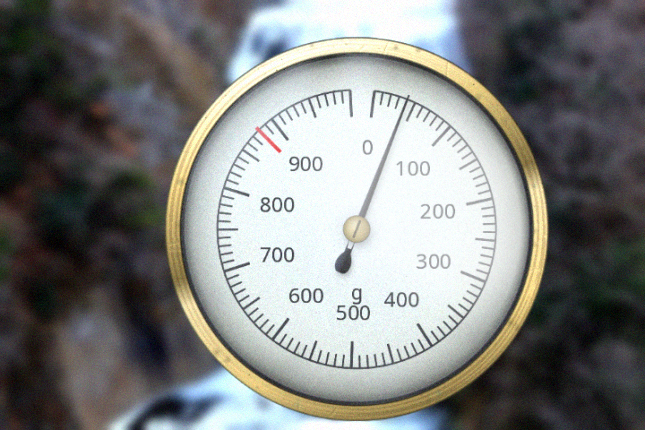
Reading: 40; g
